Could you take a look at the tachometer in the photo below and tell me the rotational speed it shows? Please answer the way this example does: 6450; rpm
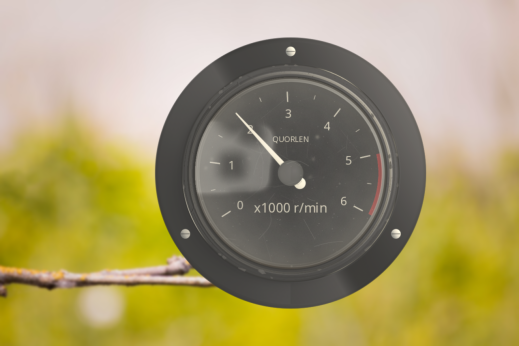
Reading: 2000; rpm
